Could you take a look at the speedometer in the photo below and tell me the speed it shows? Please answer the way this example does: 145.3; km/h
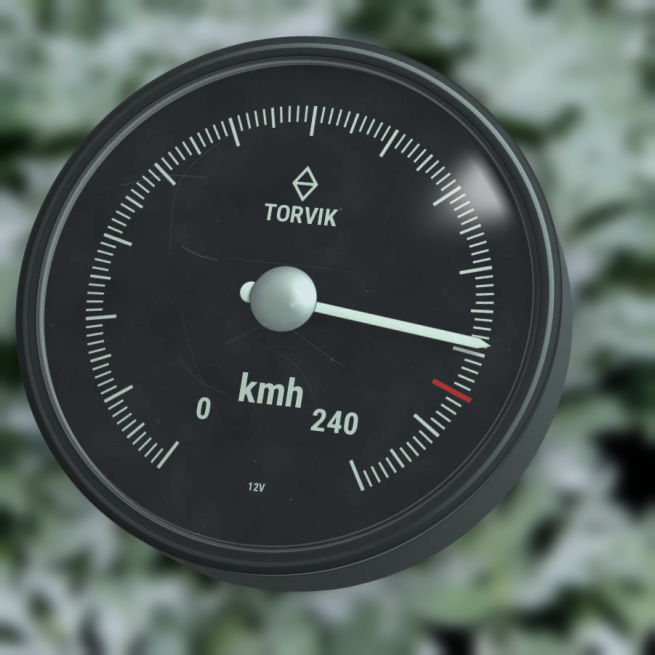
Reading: 198; km/h
